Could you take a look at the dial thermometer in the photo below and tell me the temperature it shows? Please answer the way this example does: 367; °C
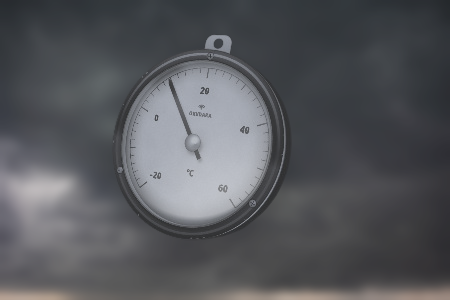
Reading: 10; °C
